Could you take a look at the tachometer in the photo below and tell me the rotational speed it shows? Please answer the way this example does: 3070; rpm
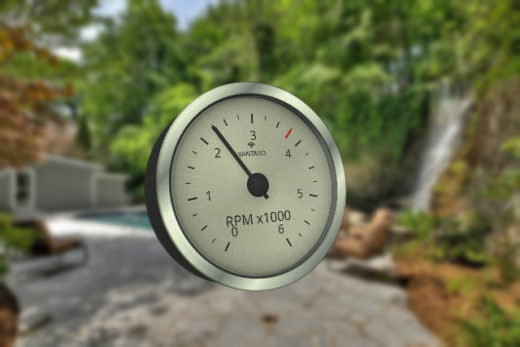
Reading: 2250; rpm
